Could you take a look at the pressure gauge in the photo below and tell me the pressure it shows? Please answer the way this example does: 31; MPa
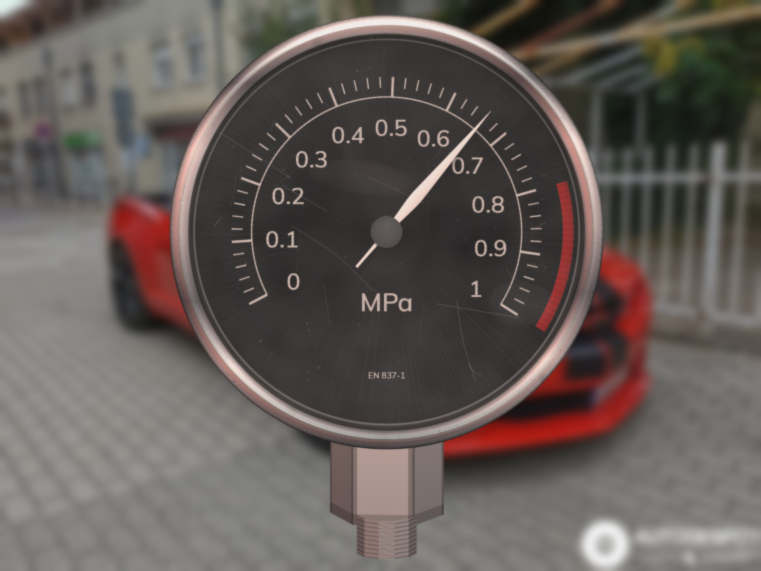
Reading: 0.66; MPa
